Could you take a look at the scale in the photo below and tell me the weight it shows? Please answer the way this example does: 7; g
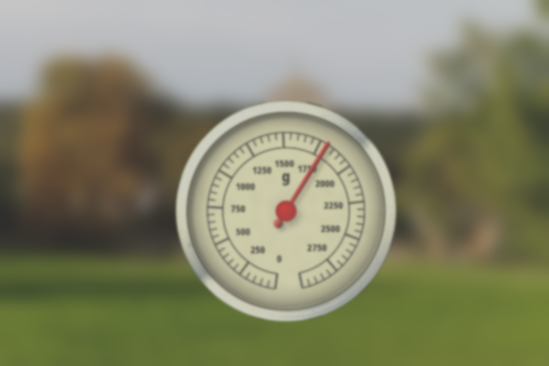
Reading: 1800; g
